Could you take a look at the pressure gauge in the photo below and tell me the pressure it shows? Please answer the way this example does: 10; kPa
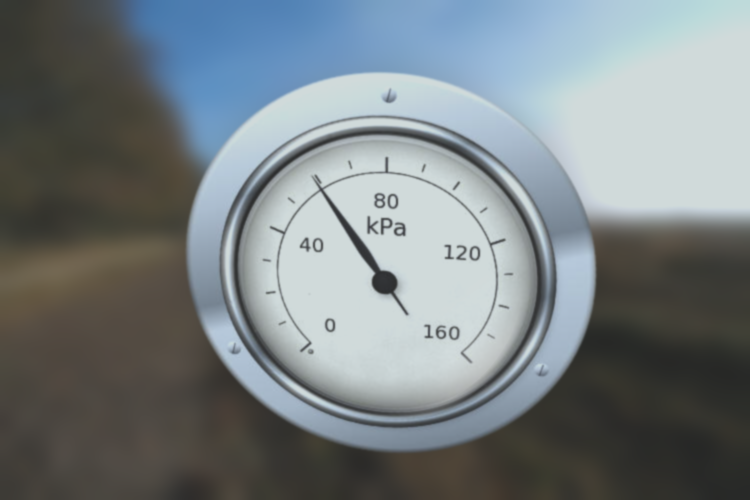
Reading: 60; kPa
